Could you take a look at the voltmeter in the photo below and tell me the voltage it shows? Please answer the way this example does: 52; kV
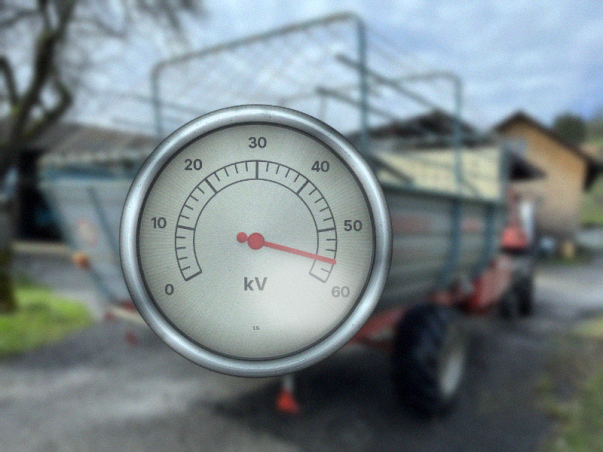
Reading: 56; kV
